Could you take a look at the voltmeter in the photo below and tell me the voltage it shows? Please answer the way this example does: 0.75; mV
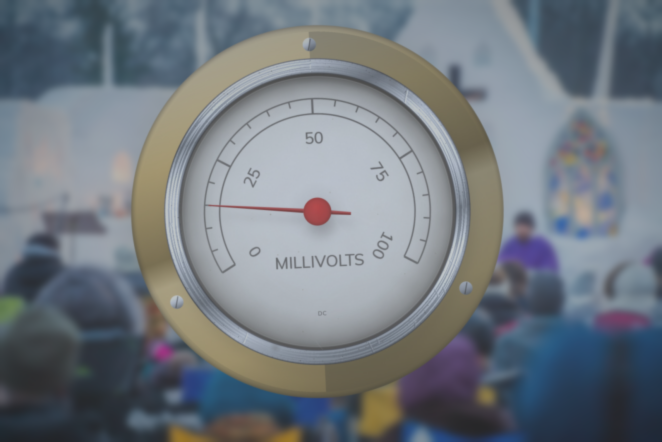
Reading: 15; mV
